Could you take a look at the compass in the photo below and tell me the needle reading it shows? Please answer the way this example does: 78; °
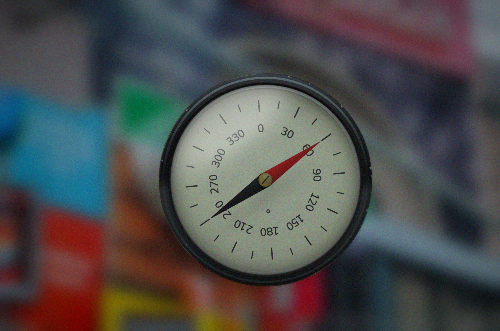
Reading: 60; °
